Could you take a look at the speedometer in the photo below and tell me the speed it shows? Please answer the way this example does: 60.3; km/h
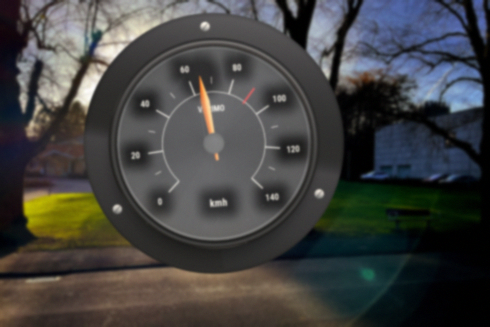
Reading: 65; km/h
